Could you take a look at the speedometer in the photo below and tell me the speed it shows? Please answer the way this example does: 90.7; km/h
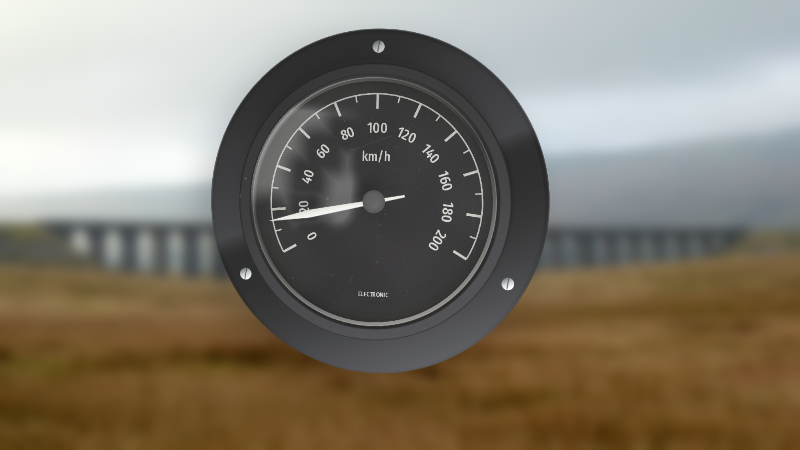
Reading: 15; km/h
